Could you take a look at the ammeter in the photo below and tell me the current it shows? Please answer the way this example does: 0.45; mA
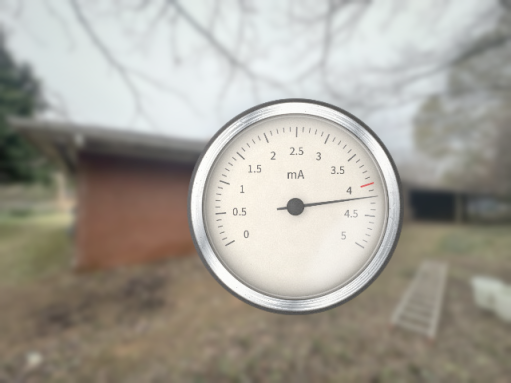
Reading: 4.2; mA
